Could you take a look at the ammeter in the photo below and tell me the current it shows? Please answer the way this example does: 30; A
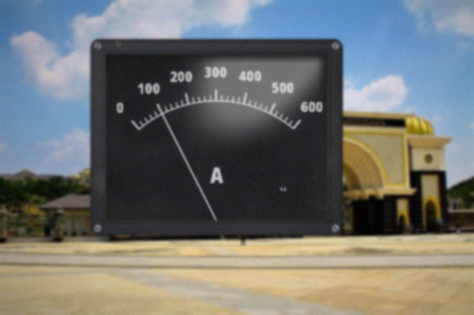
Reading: 100; A
